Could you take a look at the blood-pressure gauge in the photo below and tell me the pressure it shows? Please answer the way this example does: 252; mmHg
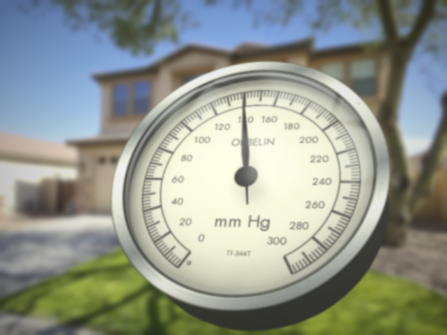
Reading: 140; mmHg
